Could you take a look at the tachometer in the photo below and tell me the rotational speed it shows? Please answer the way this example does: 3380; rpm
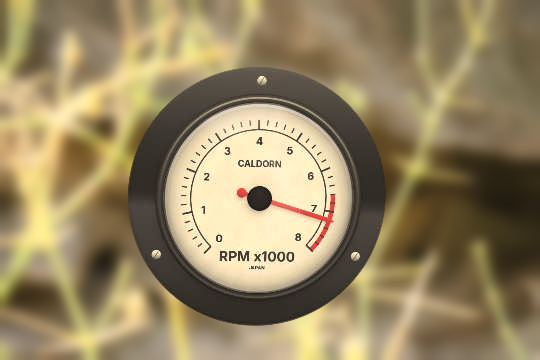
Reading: 7200; rpm
